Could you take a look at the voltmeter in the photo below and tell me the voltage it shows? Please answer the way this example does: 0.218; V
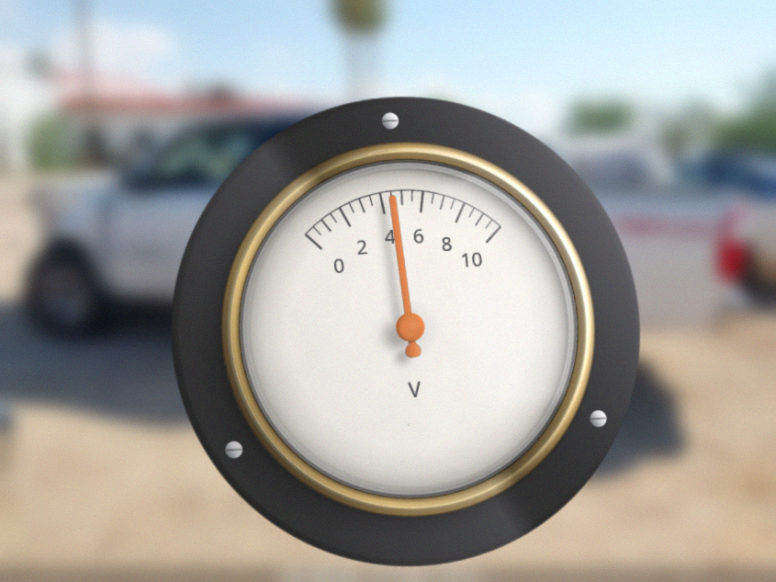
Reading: 4.5; V
